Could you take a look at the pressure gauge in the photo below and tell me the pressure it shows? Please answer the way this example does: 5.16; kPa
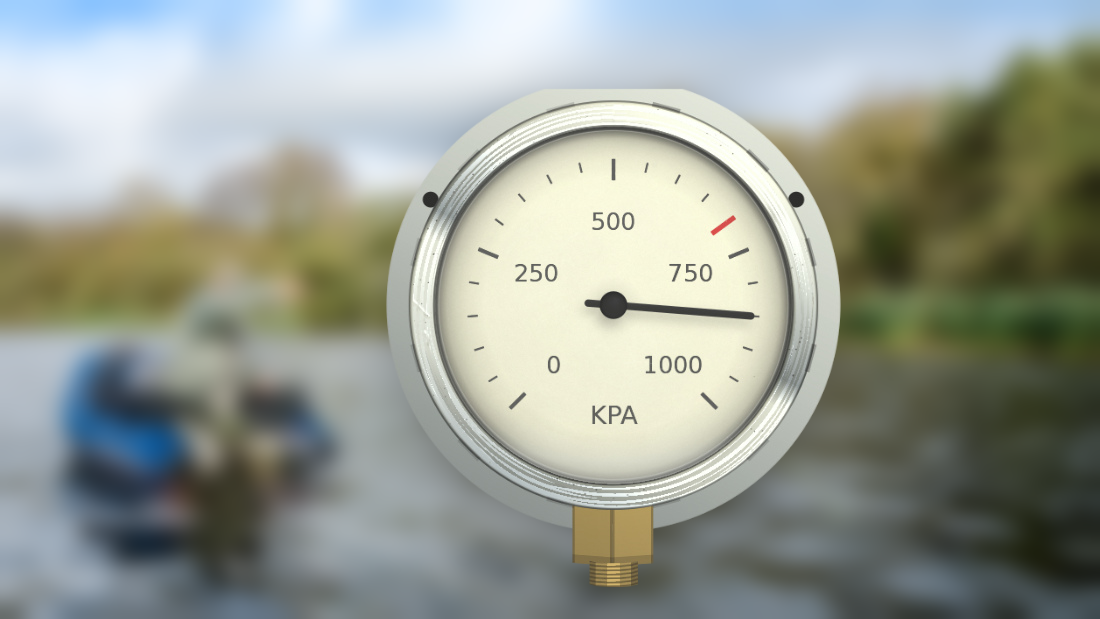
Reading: 850; kPa
